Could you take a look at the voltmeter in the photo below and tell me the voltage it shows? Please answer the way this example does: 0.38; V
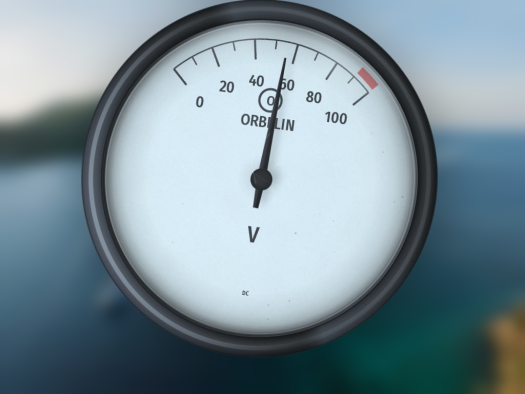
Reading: 55; V
